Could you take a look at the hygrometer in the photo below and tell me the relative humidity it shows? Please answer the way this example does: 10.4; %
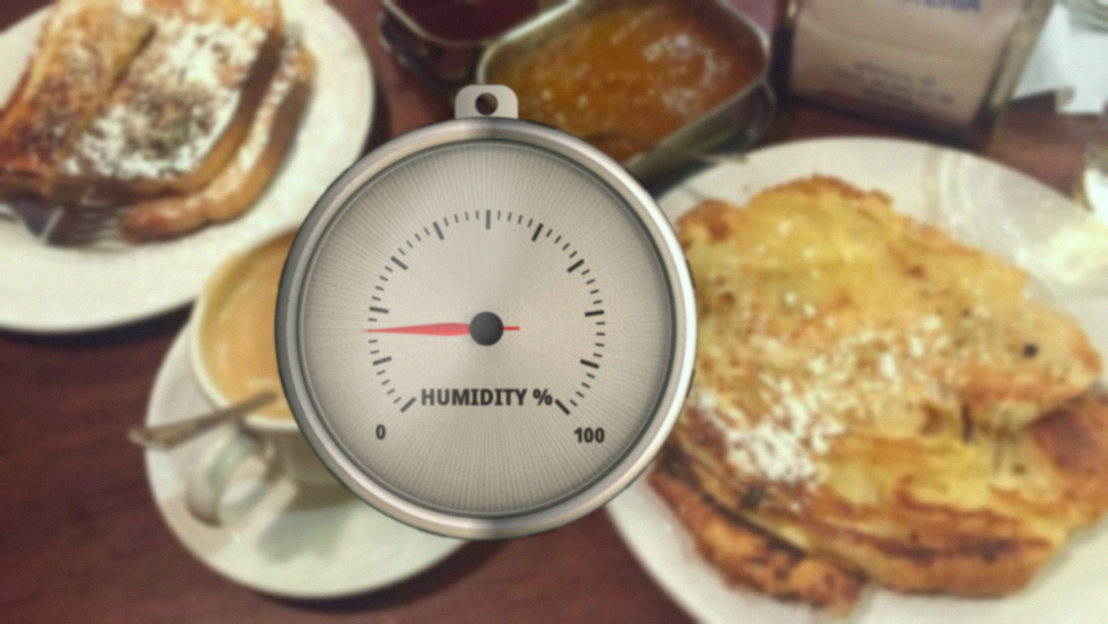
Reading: 16; %
